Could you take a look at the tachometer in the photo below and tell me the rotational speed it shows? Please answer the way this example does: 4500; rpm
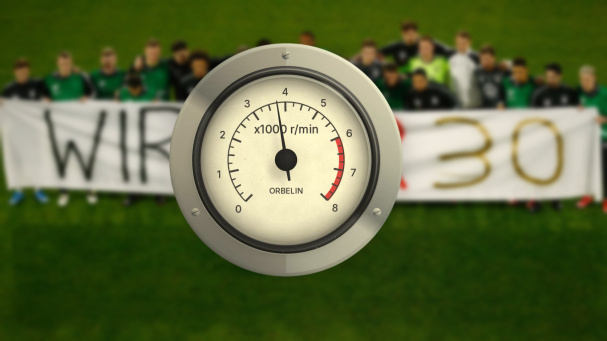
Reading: 3750; rpm
